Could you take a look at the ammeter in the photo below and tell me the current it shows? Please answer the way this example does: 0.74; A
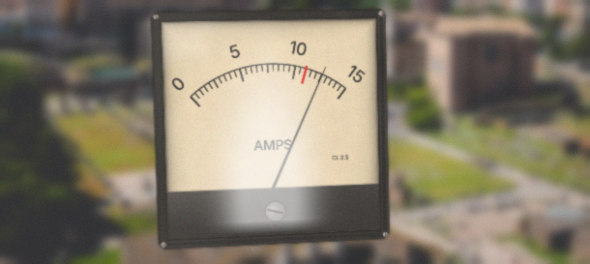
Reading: 12.5; A
